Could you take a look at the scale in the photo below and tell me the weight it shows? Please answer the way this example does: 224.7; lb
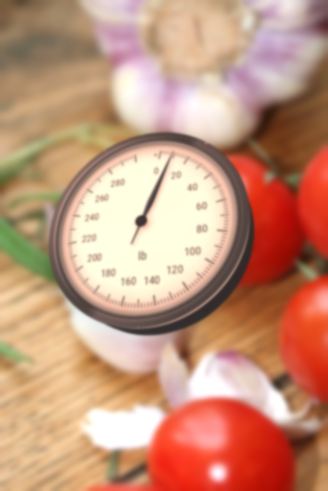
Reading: 10; lb
